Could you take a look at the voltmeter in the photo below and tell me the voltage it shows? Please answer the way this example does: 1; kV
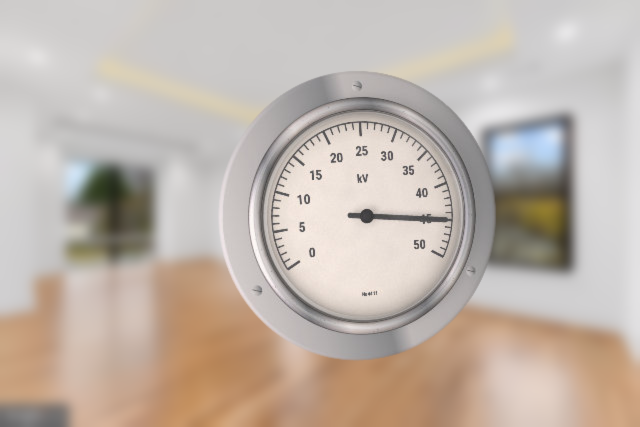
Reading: 45; kV
